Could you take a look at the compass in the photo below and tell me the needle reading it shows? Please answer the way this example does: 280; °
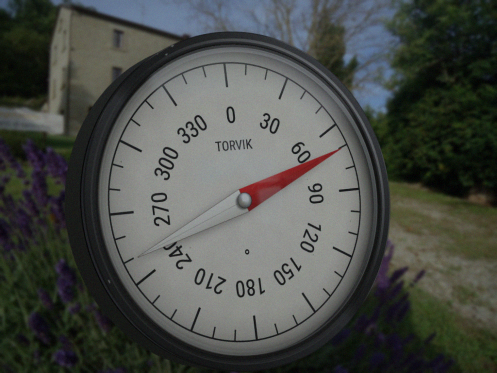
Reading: 70; °
